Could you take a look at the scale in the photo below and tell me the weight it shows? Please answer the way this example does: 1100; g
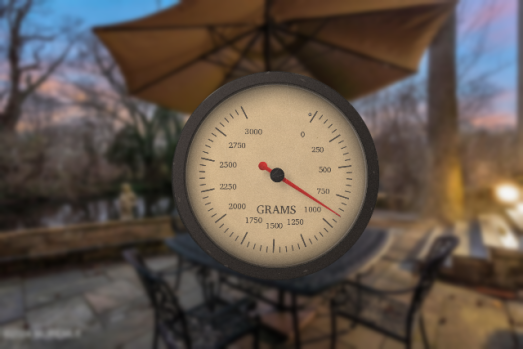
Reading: 900; g
